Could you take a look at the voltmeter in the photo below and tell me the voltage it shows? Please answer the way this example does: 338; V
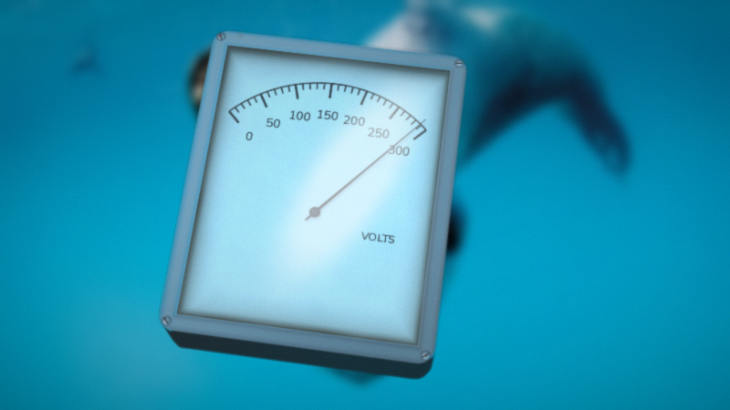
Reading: 290; V
